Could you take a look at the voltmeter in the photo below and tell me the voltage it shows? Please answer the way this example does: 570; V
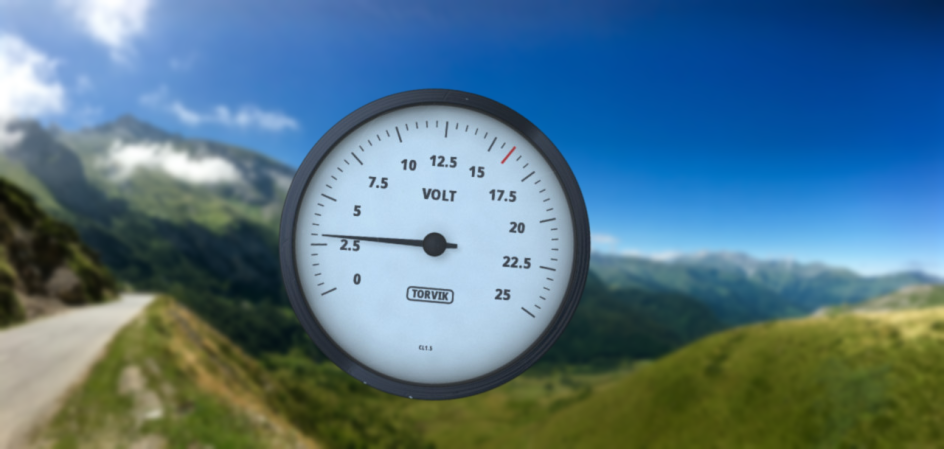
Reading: 3; V
